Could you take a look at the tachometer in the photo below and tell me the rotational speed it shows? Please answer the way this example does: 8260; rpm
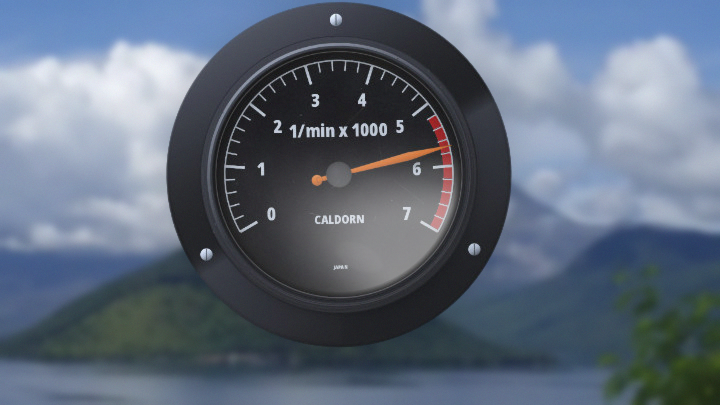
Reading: 5700; rpm
